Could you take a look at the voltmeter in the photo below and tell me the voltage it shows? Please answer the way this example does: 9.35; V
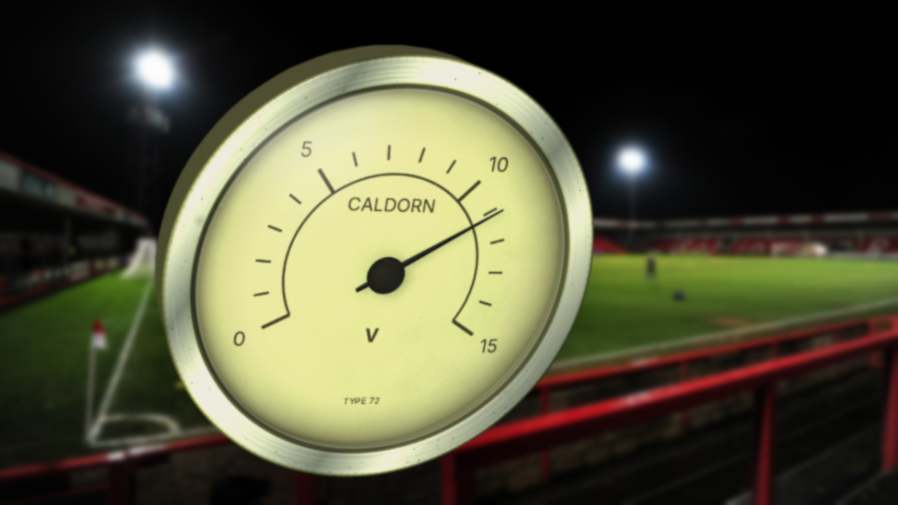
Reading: 11; V
